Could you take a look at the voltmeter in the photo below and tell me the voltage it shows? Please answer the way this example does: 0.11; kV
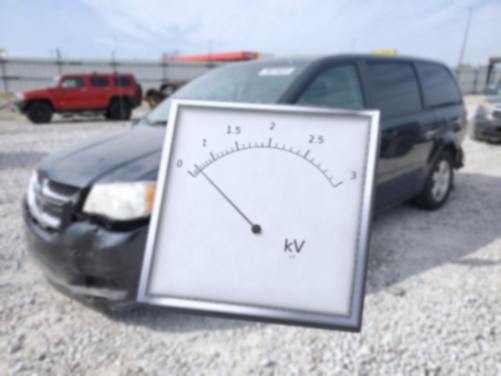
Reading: 0.5; kV
